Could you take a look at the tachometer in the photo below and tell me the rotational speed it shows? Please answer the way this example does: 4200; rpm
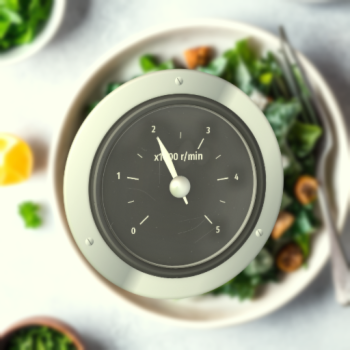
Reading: 2000; rpm
